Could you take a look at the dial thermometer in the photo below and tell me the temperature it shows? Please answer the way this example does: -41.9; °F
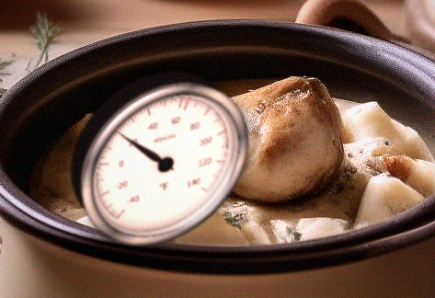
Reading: 20; °F
